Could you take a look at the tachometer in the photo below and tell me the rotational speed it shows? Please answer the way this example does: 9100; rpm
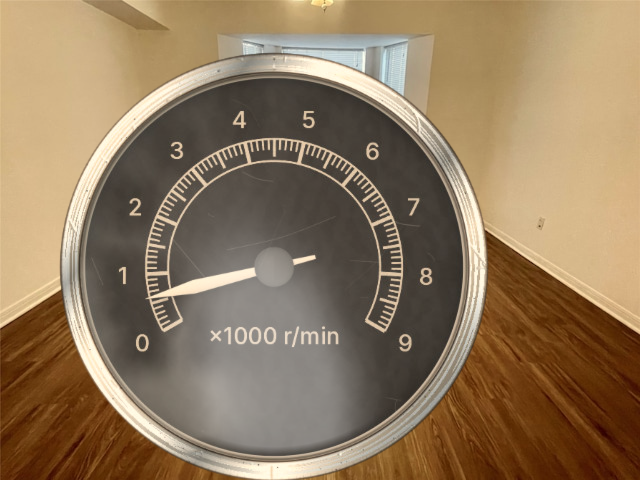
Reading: 600; rpm
